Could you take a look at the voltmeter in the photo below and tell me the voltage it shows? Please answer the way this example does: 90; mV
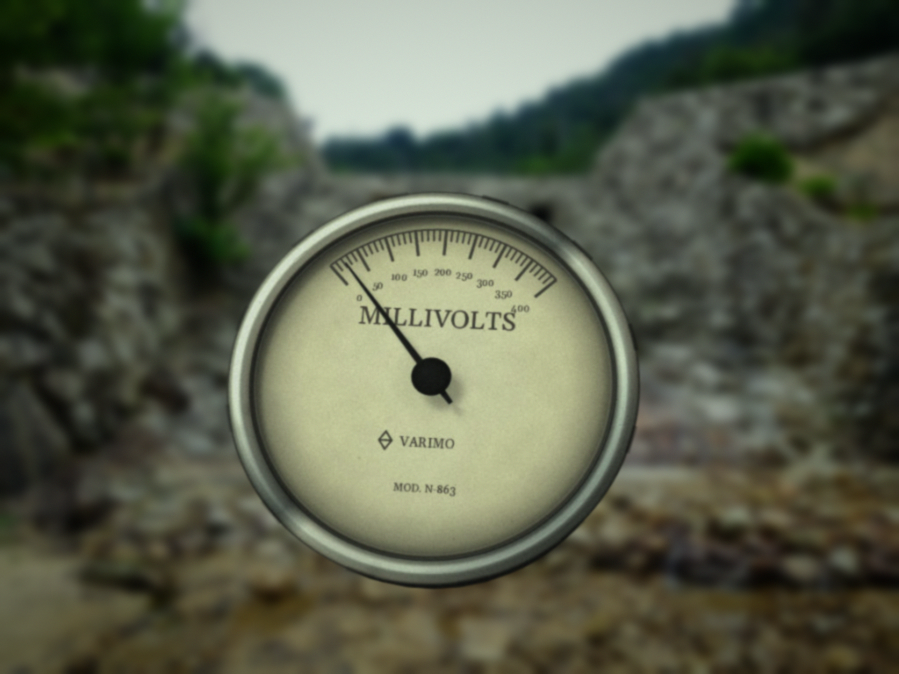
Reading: 20; mV
